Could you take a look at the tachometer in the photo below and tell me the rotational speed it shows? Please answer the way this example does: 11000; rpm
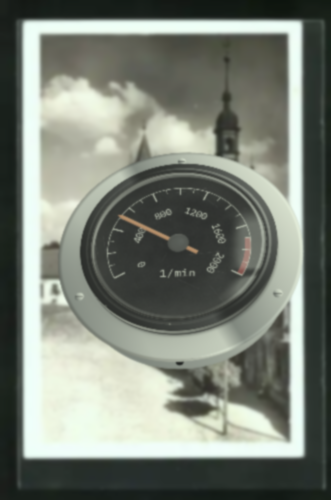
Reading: 500; rpm
